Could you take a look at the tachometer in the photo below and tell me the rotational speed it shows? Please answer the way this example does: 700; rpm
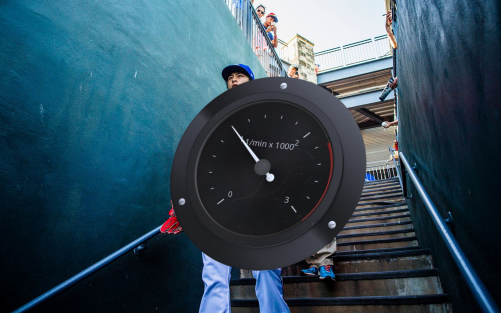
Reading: 1000; rpm
